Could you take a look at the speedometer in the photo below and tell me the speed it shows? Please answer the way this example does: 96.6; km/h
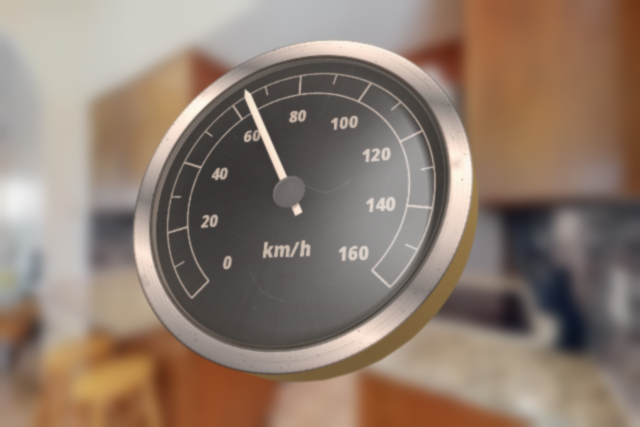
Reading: 65; km/h
